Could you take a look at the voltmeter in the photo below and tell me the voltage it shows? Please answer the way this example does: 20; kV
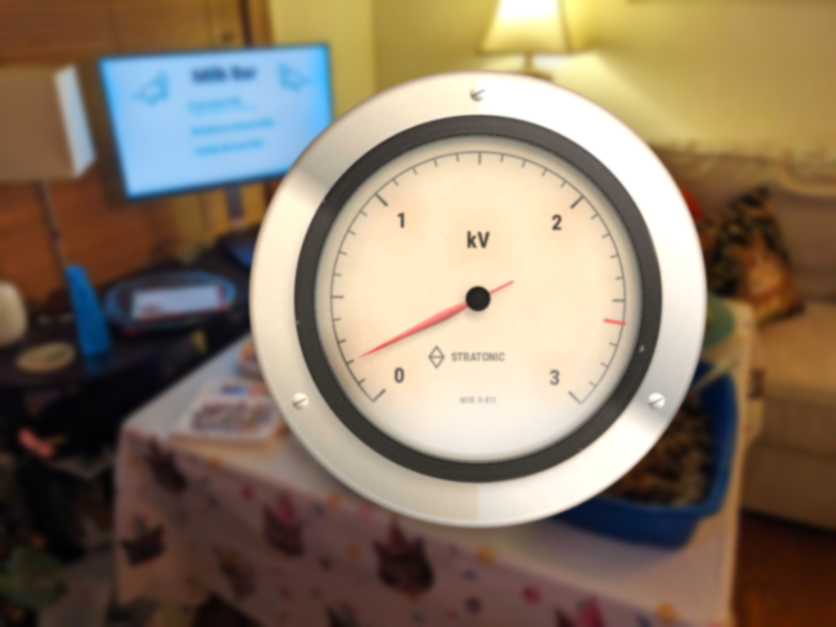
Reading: 0.2; kV
